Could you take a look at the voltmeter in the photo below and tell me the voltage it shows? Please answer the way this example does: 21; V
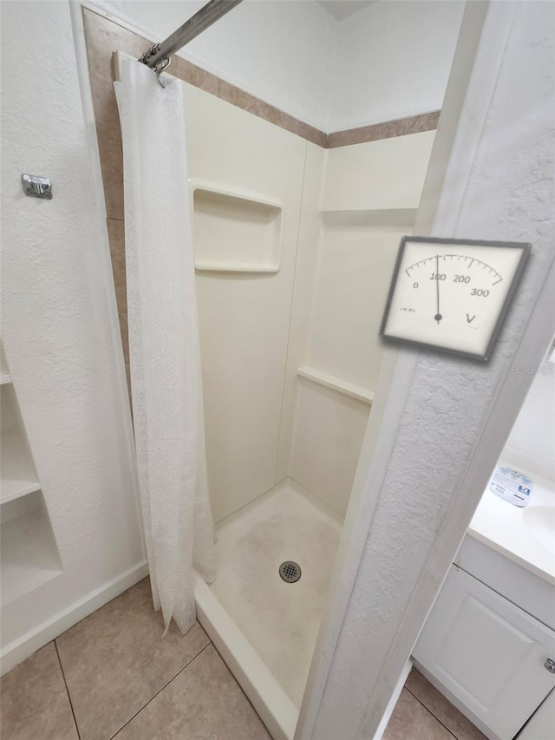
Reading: 100; V
